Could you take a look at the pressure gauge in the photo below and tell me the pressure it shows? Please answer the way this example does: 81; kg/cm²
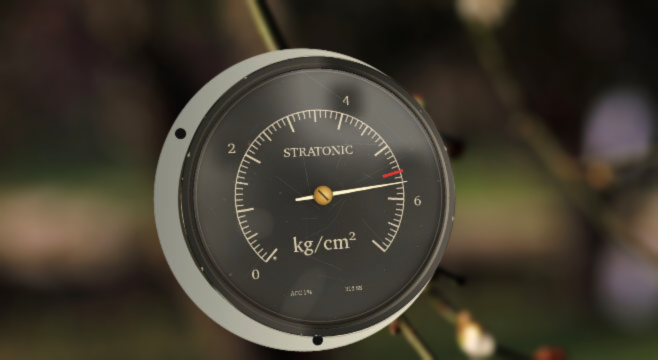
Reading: 5.7; kg/cm²
